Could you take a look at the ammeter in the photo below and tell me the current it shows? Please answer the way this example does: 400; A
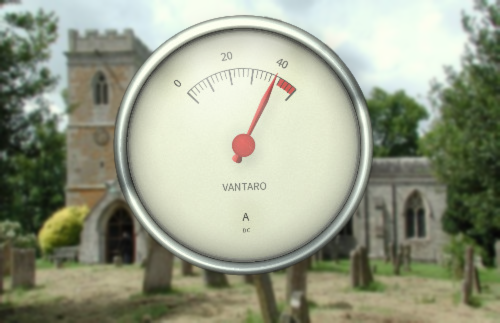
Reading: 40; A
